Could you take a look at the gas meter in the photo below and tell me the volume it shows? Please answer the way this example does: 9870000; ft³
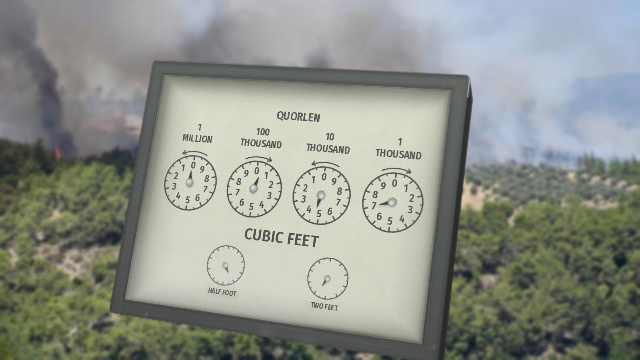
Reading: 4700; ft³
